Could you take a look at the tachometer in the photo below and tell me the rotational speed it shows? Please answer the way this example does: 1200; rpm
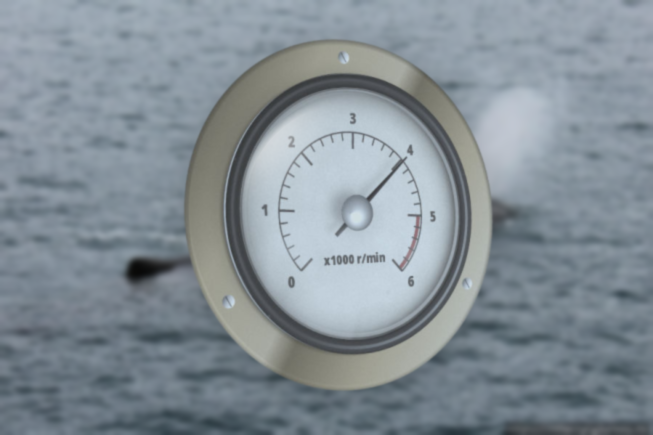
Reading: 4000; rpm
